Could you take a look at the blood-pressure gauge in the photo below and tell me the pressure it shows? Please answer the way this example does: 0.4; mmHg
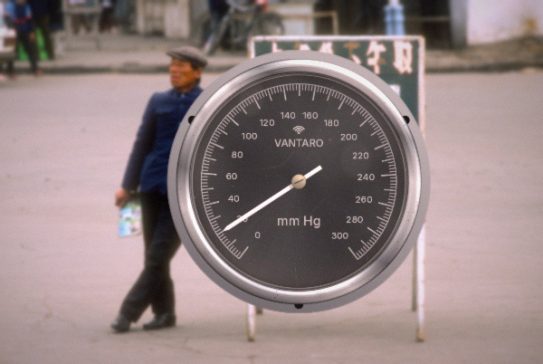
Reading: 20; mmHg
